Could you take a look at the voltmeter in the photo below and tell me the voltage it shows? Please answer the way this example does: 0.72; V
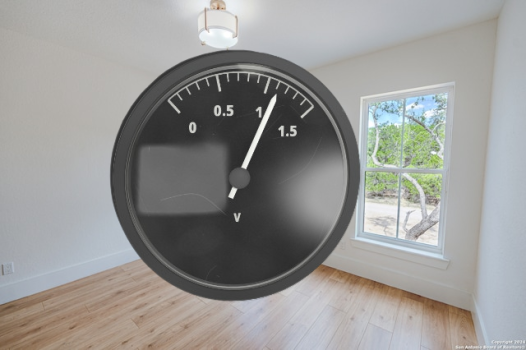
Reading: 1.1; V
